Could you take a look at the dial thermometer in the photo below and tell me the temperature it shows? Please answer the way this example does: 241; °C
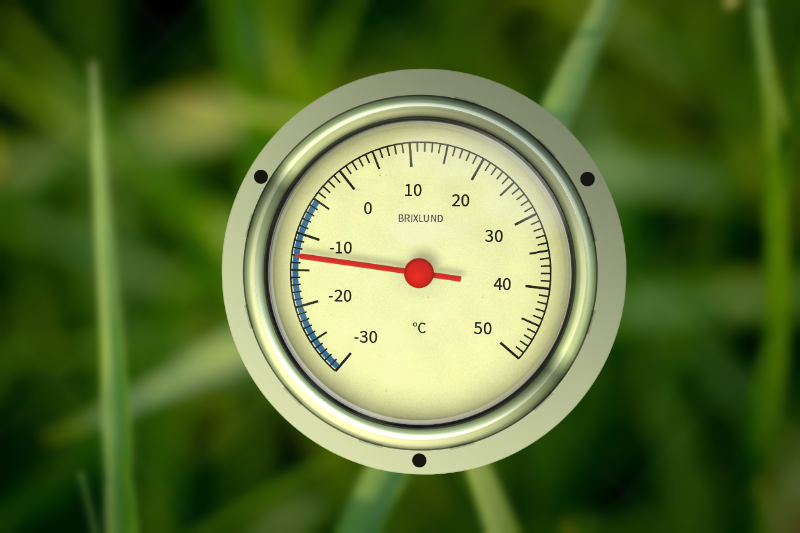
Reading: -13; °C
